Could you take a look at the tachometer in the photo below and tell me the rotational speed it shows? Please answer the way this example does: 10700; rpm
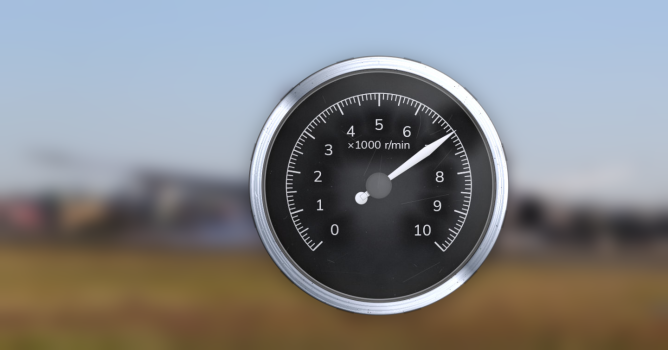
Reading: 7000; rpm
